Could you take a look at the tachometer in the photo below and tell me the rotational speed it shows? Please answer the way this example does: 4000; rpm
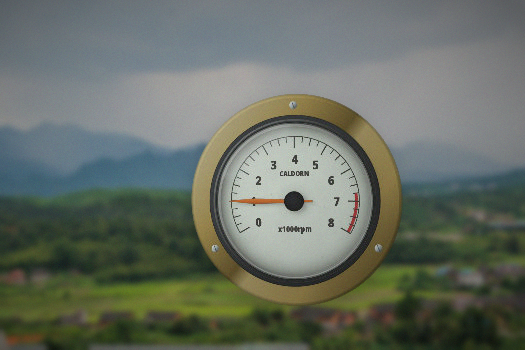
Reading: 1000; rpm
